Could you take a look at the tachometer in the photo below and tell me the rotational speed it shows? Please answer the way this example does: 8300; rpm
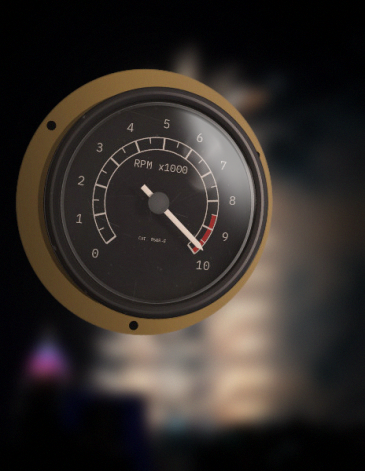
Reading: 9750; rpm
